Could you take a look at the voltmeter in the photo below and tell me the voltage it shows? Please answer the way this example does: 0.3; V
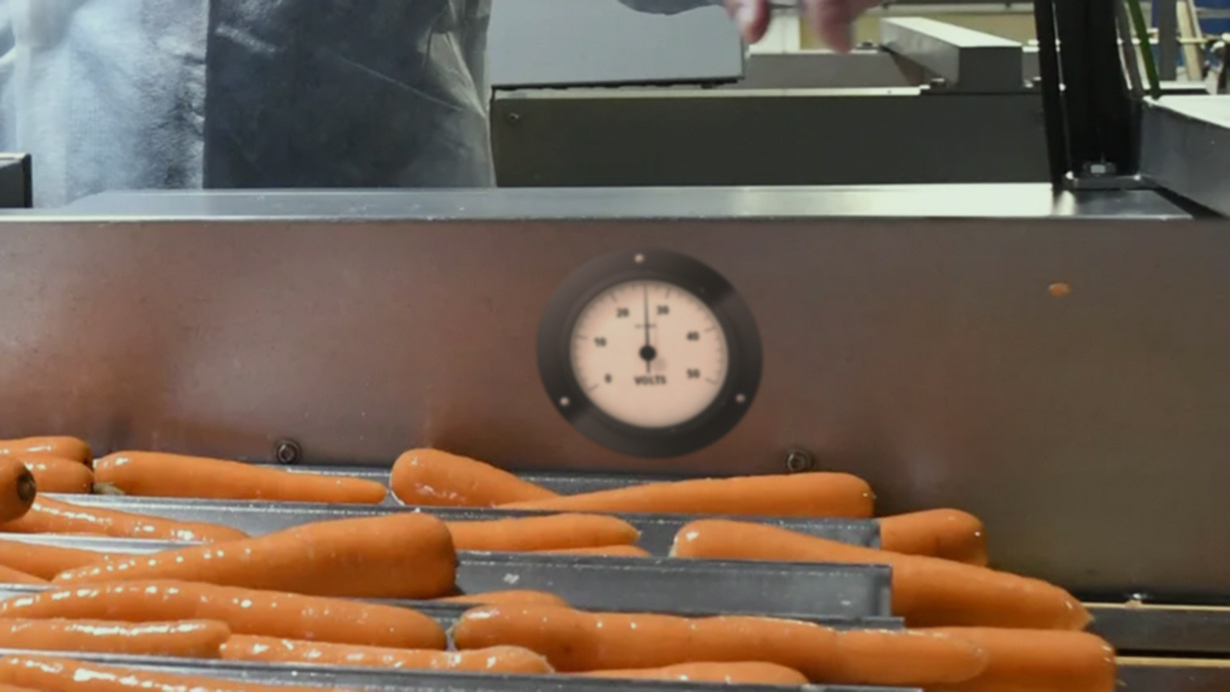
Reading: 26; V
